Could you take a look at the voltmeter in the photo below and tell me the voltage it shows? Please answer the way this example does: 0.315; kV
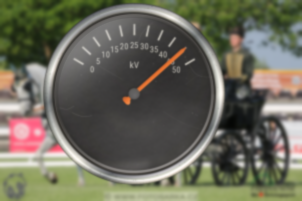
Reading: 45; kV
